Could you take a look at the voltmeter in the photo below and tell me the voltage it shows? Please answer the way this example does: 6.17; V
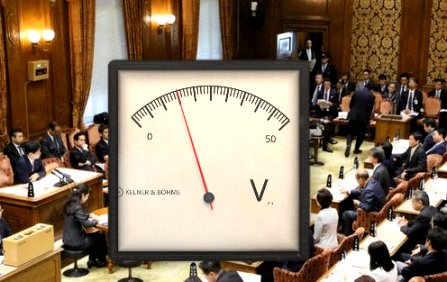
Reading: 15; V
